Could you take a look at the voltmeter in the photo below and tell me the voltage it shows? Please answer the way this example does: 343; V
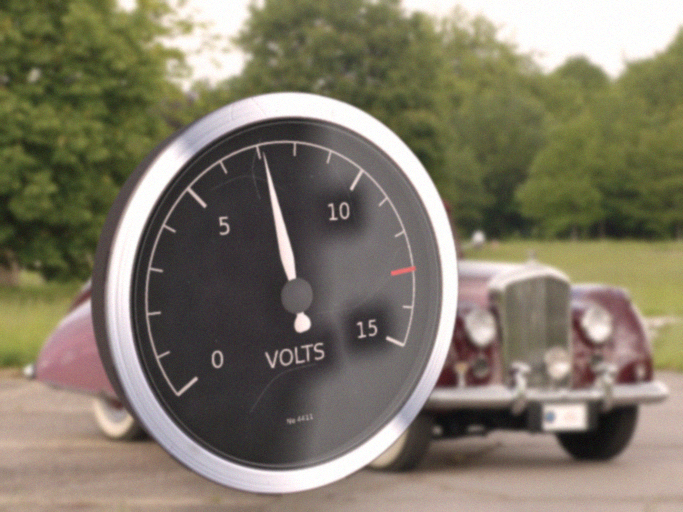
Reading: 7; V
